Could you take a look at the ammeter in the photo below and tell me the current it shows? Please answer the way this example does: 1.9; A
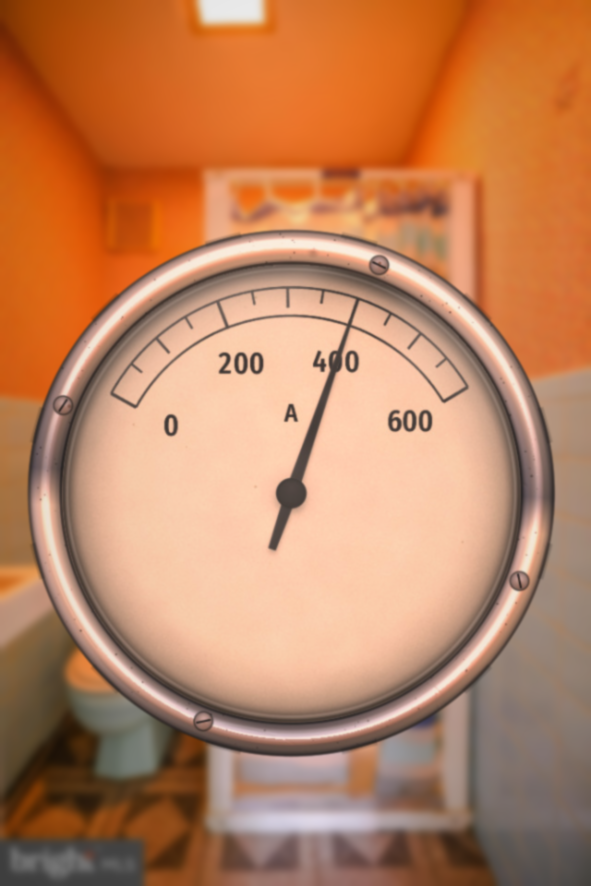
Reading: 400; A
